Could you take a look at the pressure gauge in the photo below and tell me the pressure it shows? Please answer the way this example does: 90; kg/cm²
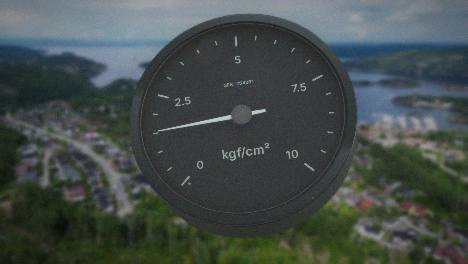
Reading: 1.5; kg/cm²
